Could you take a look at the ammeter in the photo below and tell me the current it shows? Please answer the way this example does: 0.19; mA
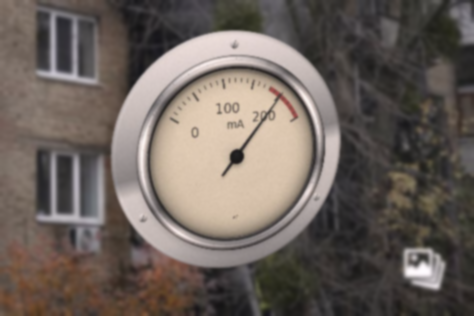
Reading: 200; mA
